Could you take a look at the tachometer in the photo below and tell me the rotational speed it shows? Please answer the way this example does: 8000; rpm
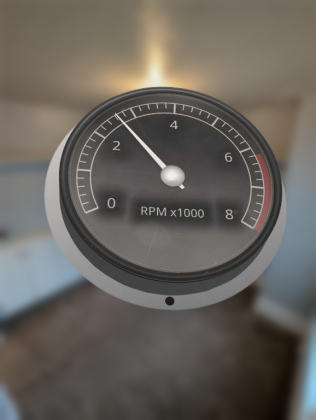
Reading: 2600; rpm
